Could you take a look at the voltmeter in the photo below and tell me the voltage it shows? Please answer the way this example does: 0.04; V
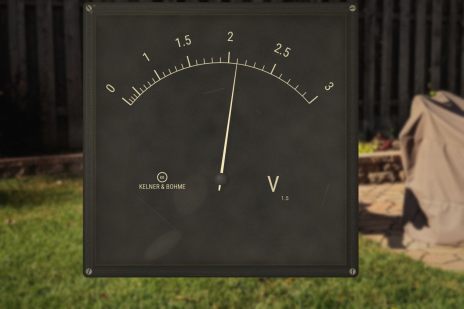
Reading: 2.1; V
